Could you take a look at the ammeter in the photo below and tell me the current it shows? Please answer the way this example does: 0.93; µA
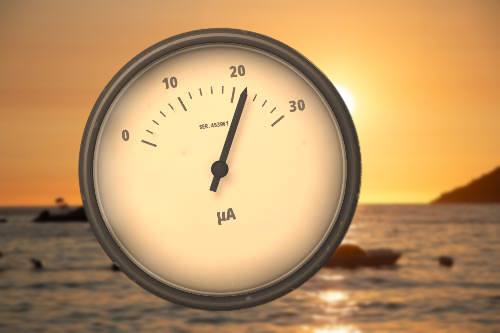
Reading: 22; µA
